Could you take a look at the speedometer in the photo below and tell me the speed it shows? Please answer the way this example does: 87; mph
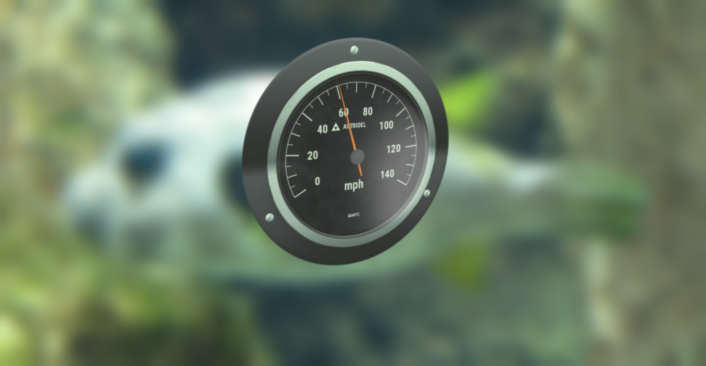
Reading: 60; mph
